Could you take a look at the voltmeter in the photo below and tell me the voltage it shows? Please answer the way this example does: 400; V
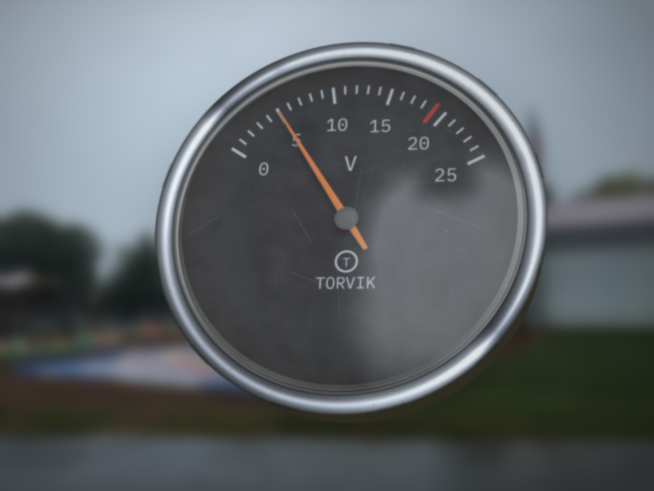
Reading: 5; V
